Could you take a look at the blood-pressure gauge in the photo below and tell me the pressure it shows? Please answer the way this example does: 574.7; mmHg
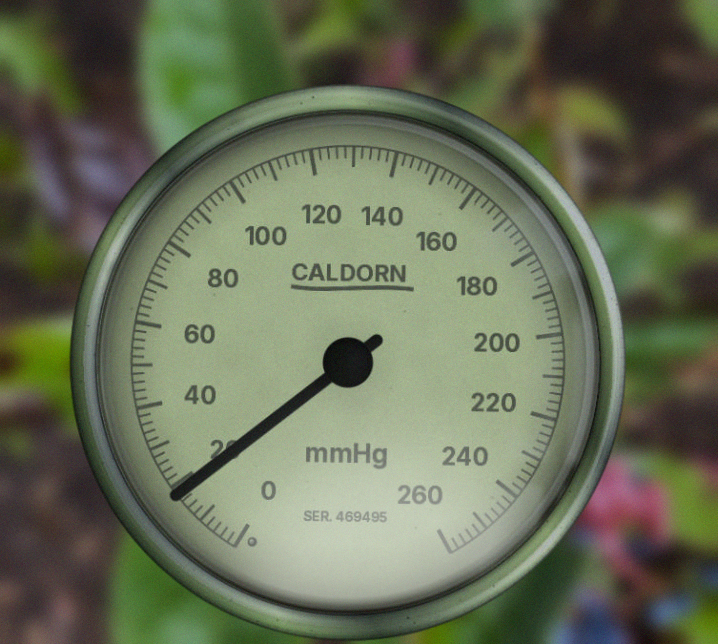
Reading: 18; mmHg
